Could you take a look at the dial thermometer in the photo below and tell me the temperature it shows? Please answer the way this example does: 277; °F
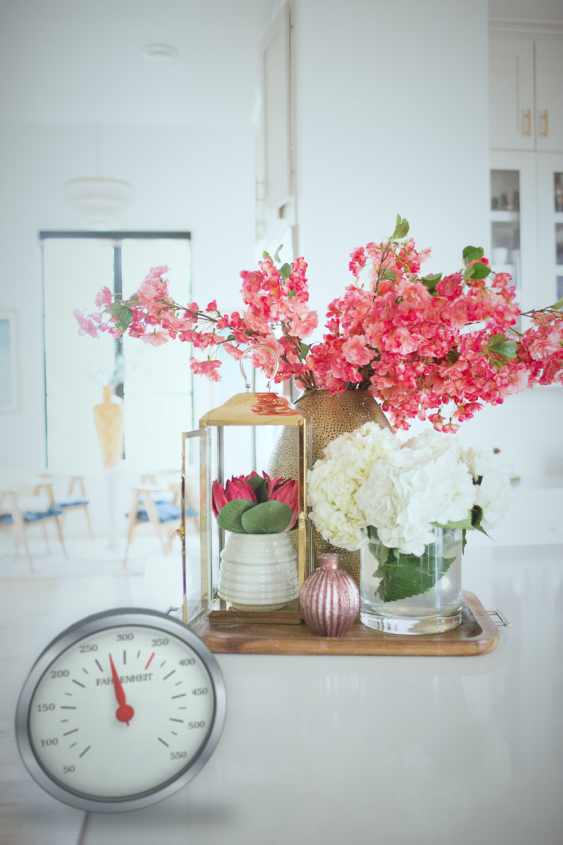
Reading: 275; °F
